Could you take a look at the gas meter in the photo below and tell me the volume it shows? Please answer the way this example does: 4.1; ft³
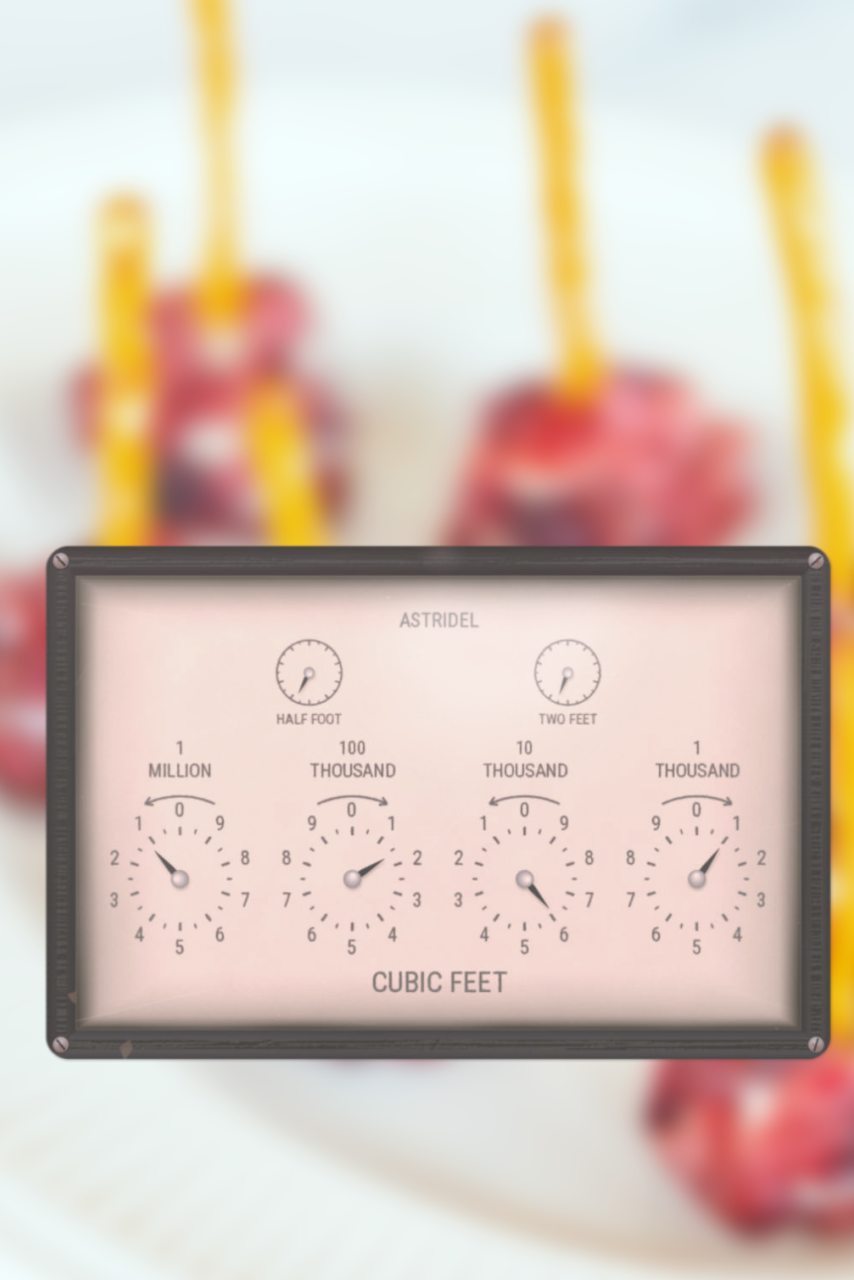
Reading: 116100; ft³
